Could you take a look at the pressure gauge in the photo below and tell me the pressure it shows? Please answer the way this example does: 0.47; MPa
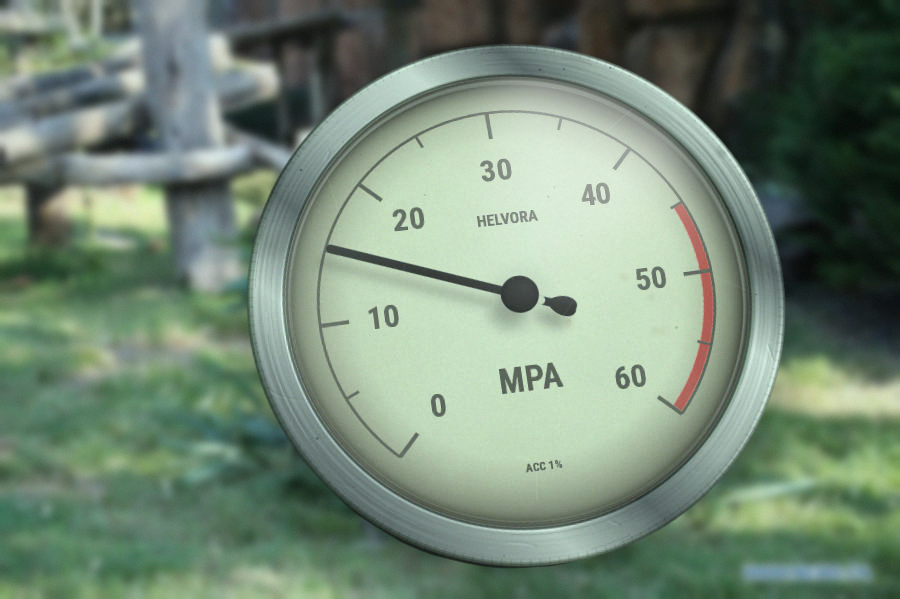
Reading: 15; MPa
